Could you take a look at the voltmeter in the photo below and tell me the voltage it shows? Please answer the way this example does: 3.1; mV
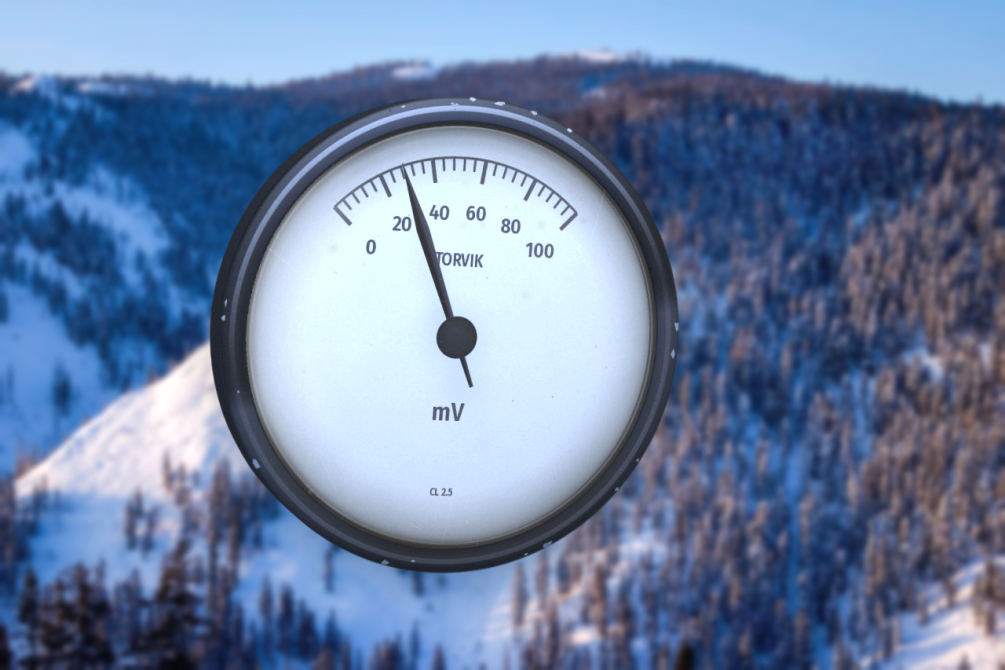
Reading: 28; mV
